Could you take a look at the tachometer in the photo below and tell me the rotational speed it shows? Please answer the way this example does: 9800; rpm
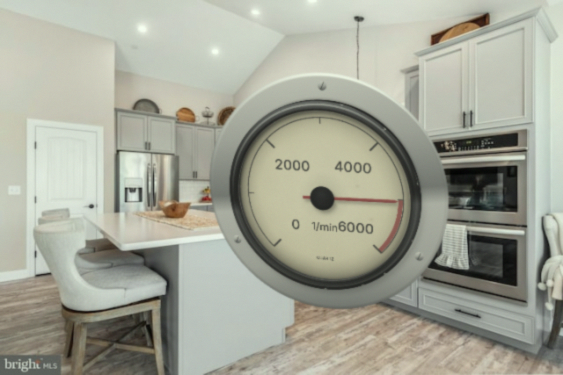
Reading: 5000; rpm
